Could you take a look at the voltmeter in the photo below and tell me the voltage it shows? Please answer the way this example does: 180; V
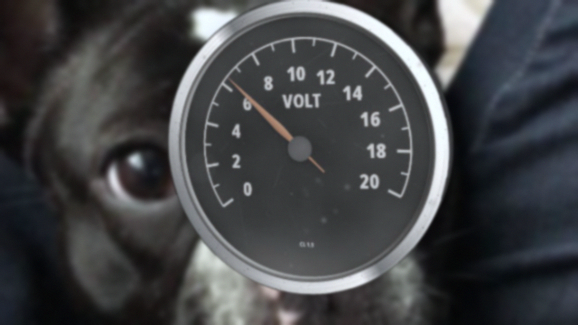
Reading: 6.5; V
